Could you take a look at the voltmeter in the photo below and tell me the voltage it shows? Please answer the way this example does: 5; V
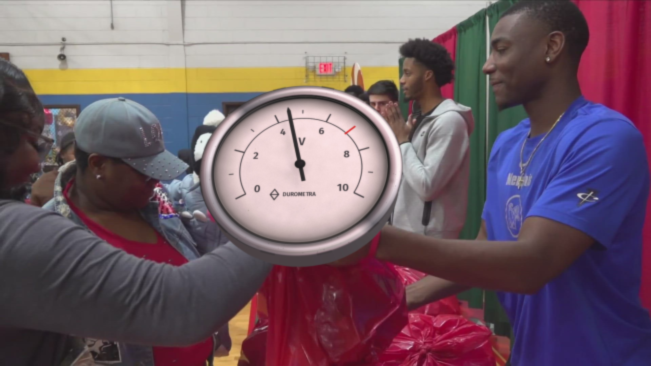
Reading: 4.5; V
